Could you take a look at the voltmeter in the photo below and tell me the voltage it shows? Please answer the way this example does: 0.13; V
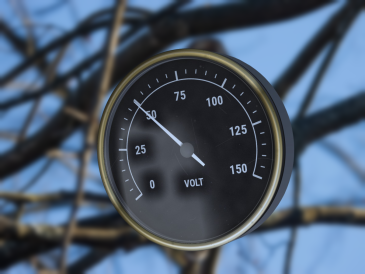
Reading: 50; V
